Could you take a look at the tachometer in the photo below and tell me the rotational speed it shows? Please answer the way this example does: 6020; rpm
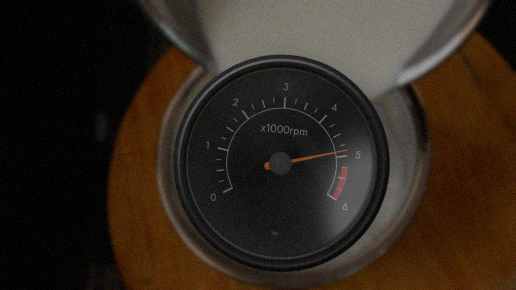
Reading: 4875; rpm
